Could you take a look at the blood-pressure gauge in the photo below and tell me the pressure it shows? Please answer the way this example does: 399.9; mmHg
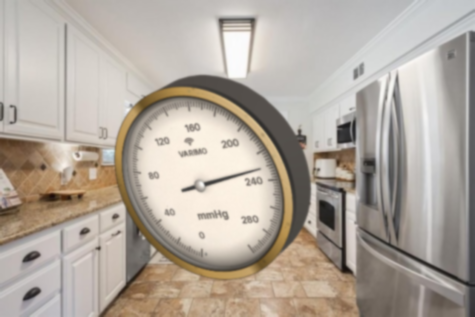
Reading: 230; mmHg
